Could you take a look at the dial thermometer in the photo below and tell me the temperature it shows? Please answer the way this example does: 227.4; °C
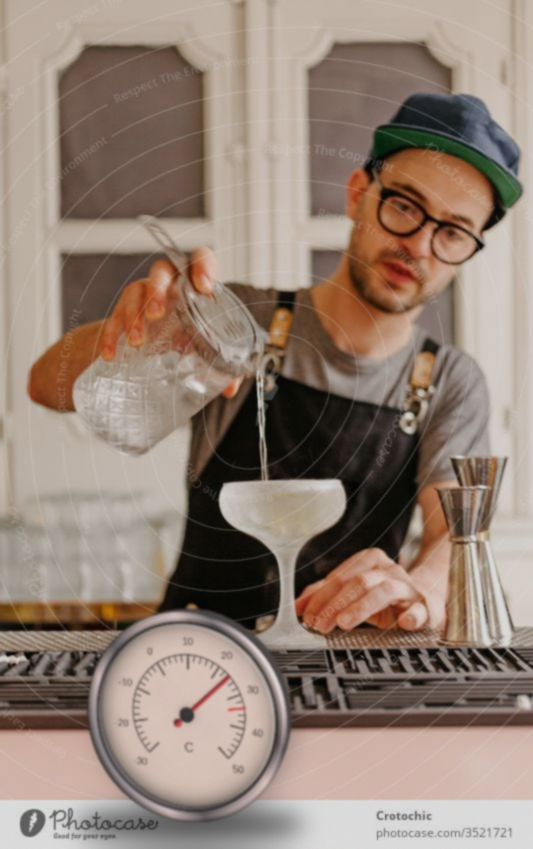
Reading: 24; °C
